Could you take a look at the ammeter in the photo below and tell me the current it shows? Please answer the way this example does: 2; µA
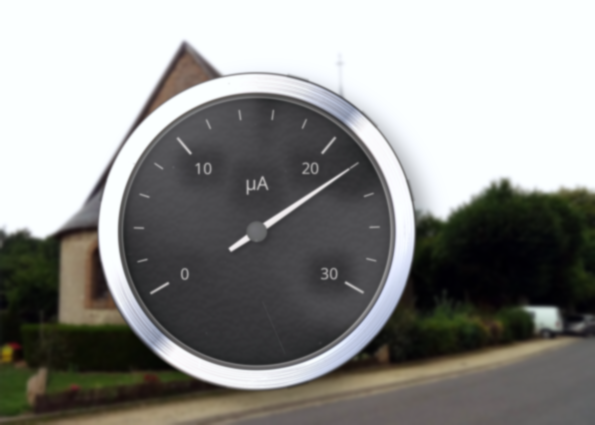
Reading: 22; µA
